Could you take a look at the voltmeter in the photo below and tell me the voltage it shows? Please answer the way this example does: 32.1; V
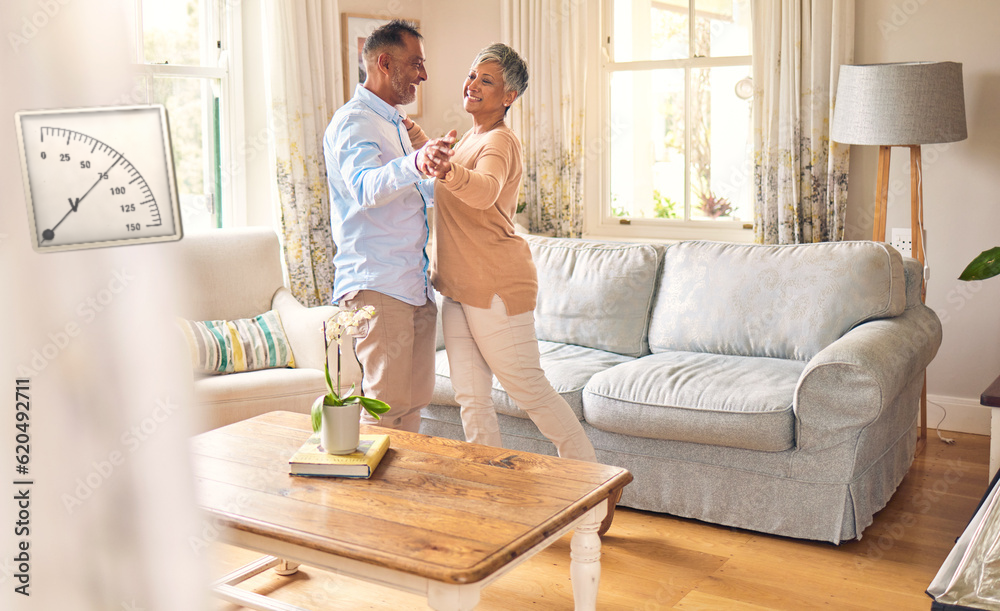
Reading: 75; V
